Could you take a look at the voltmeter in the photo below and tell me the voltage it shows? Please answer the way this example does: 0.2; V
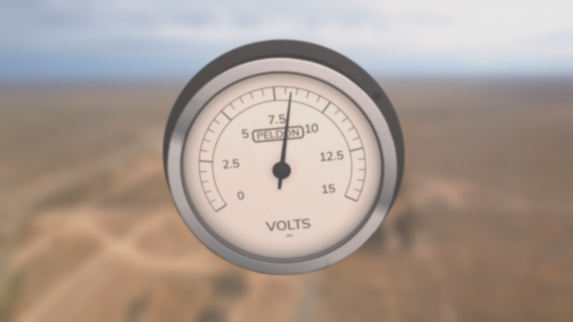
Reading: 8.25; V
